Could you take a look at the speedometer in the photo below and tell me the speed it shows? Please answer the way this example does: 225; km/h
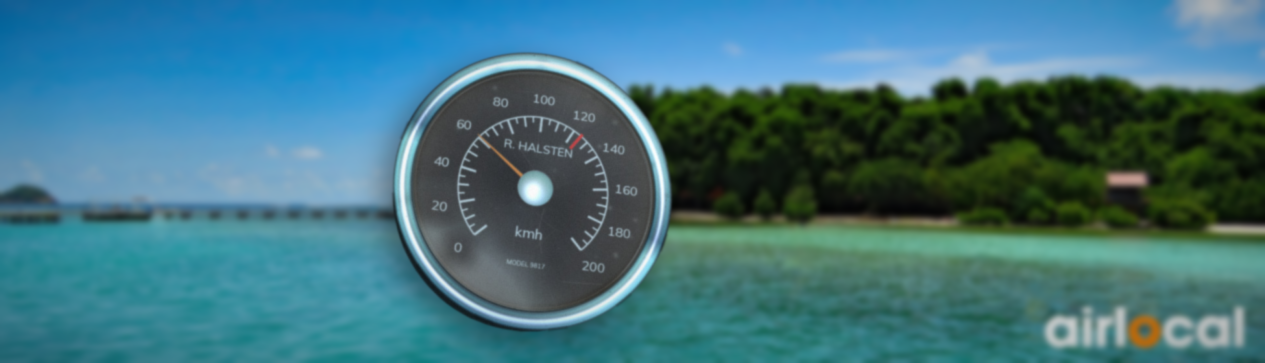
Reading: 60; km/h
